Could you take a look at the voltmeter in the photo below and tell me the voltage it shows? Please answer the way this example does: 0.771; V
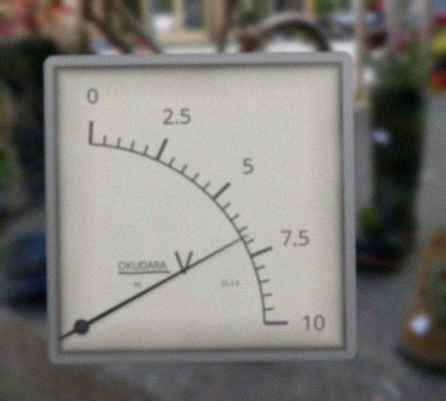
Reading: 6.75; V
